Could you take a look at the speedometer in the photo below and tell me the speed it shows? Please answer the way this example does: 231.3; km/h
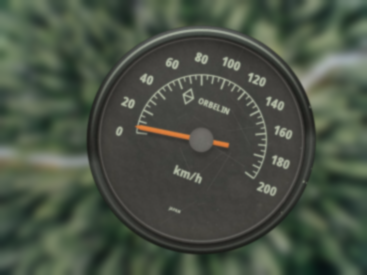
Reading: 5; km/h
